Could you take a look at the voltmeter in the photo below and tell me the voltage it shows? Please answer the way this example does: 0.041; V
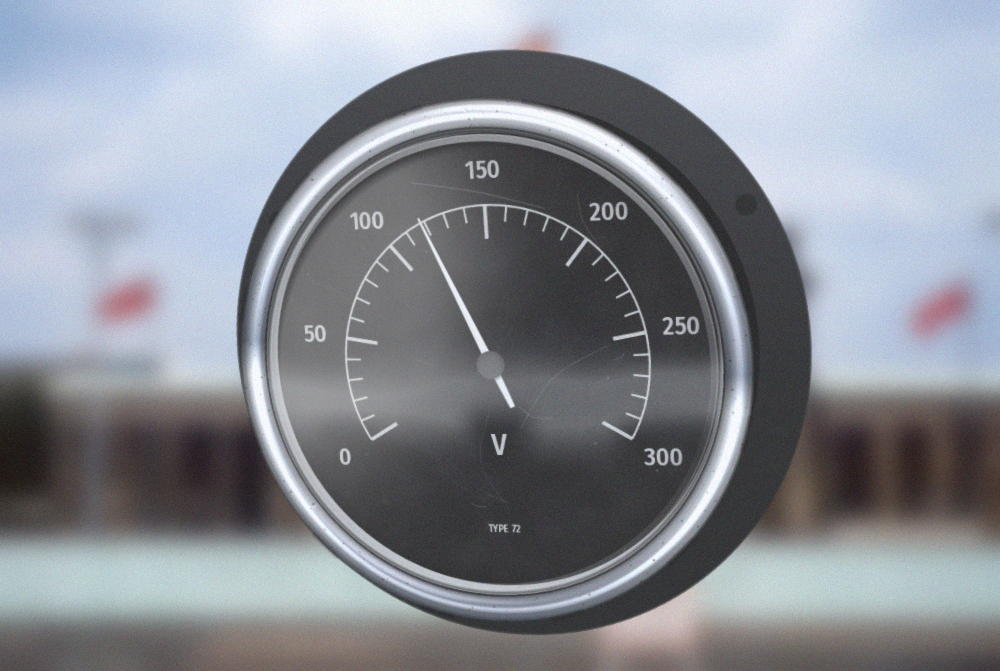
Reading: 120; V
